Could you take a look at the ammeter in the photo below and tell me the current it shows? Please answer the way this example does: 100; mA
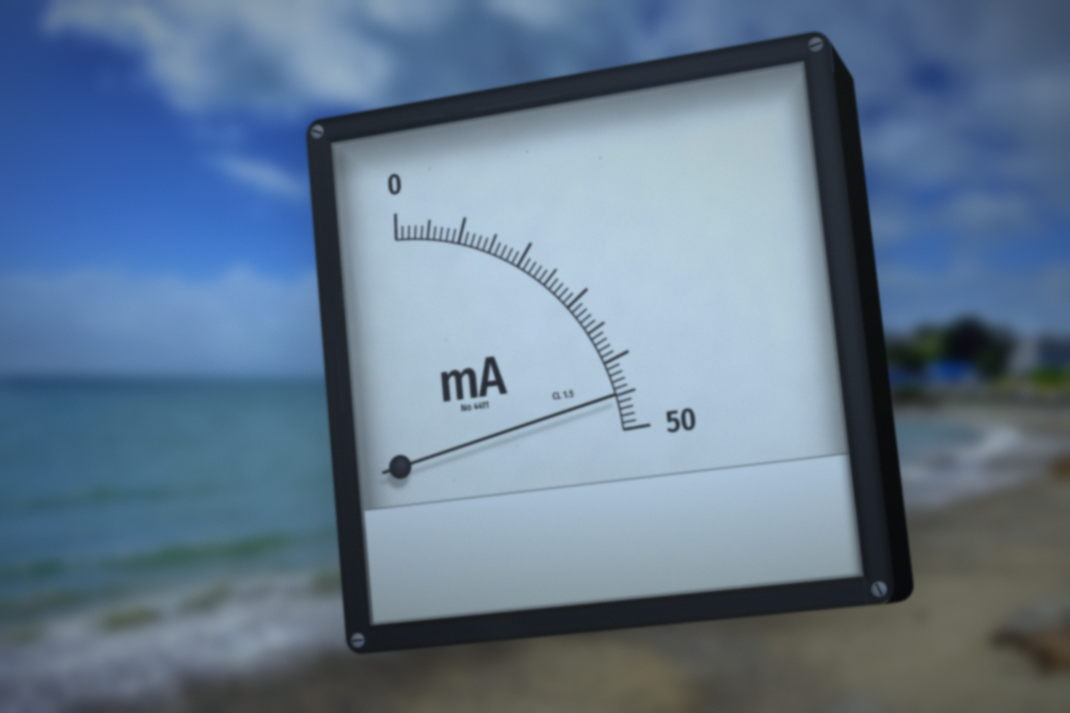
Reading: 45; mA
